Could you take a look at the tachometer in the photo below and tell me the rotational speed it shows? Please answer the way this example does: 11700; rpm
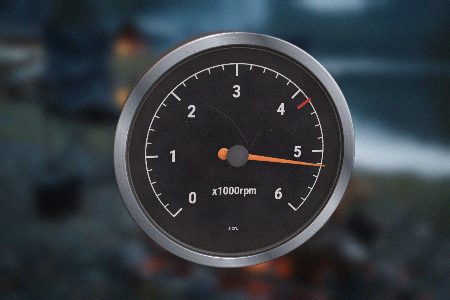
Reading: 5200; rpm
